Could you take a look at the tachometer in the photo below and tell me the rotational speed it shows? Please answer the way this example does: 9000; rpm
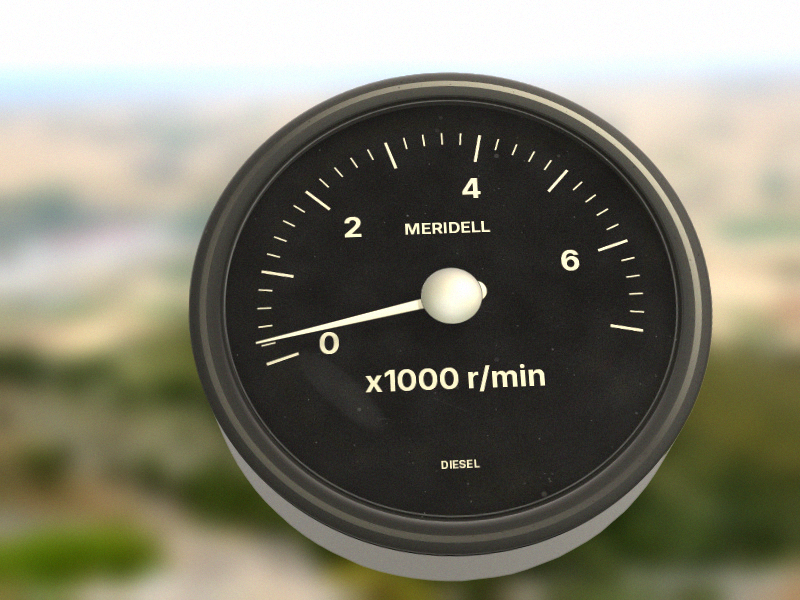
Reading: 200; rpm
